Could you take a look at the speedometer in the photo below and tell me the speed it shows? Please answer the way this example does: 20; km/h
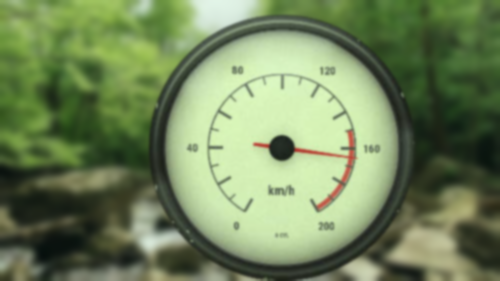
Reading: 165; km/h
